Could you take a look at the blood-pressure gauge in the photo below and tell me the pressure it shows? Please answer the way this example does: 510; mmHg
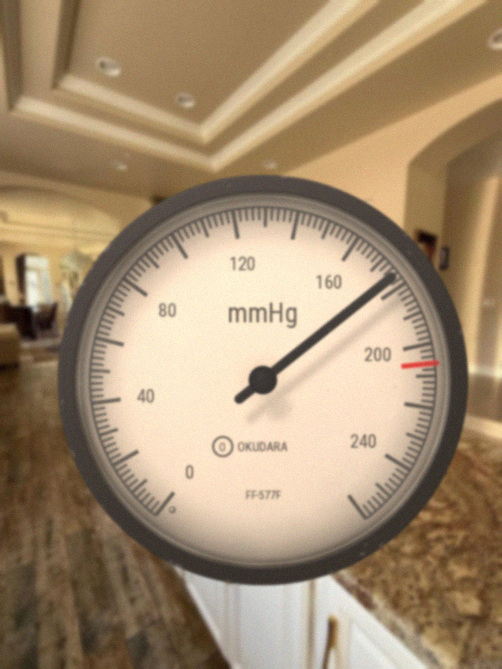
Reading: 176; mmHg
